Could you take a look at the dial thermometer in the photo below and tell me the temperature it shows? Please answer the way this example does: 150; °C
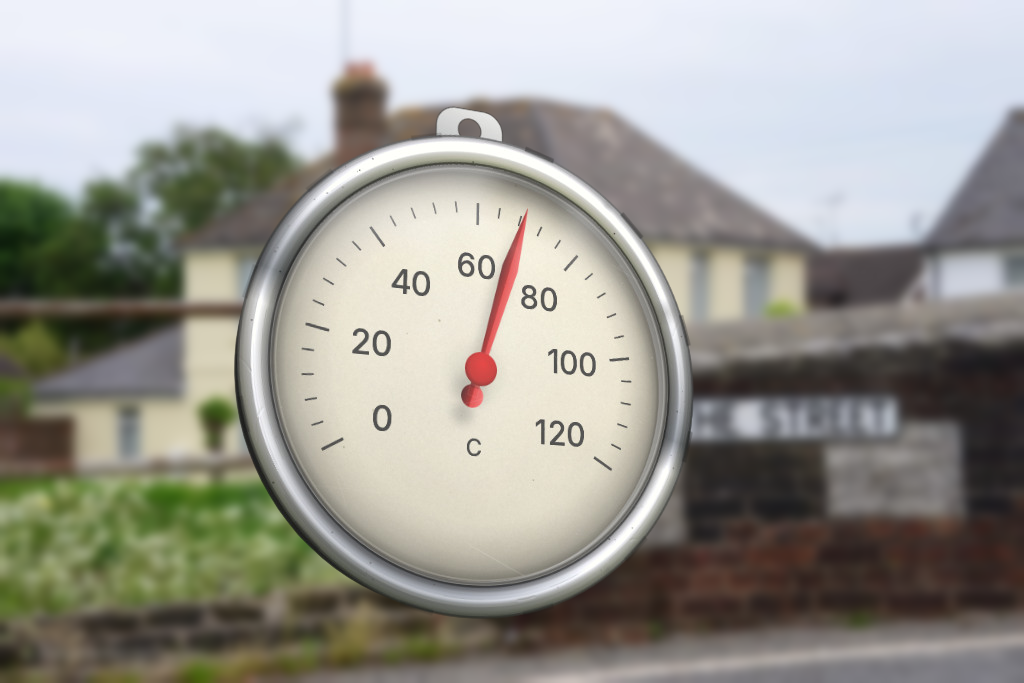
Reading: 68; °C
